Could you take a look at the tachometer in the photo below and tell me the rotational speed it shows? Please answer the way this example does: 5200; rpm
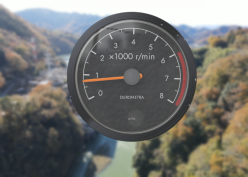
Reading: 750; rpm
